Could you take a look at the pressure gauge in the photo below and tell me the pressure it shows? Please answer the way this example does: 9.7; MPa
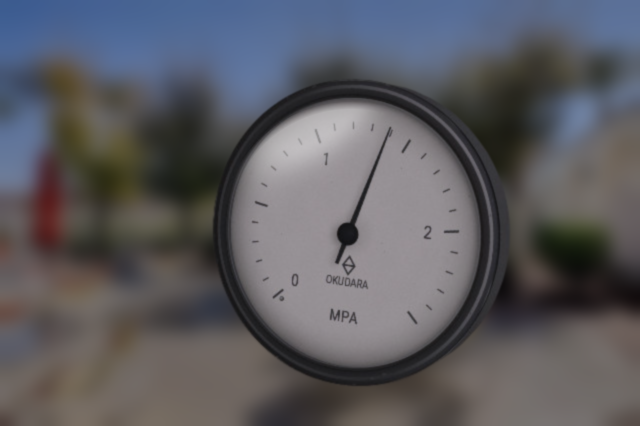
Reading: 1.4; MPa
